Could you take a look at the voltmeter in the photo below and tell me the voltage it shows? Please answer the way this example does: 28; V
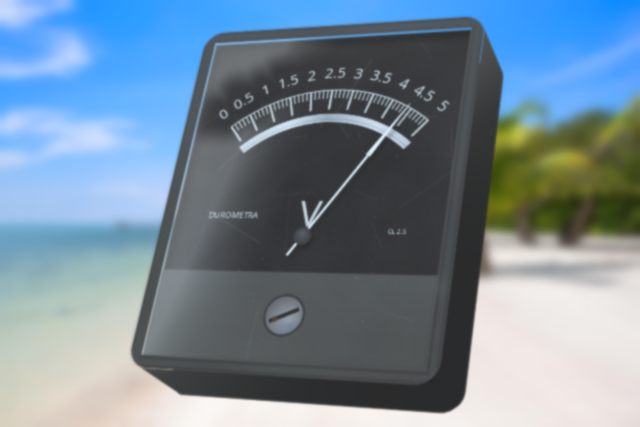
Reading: 4.5; V
